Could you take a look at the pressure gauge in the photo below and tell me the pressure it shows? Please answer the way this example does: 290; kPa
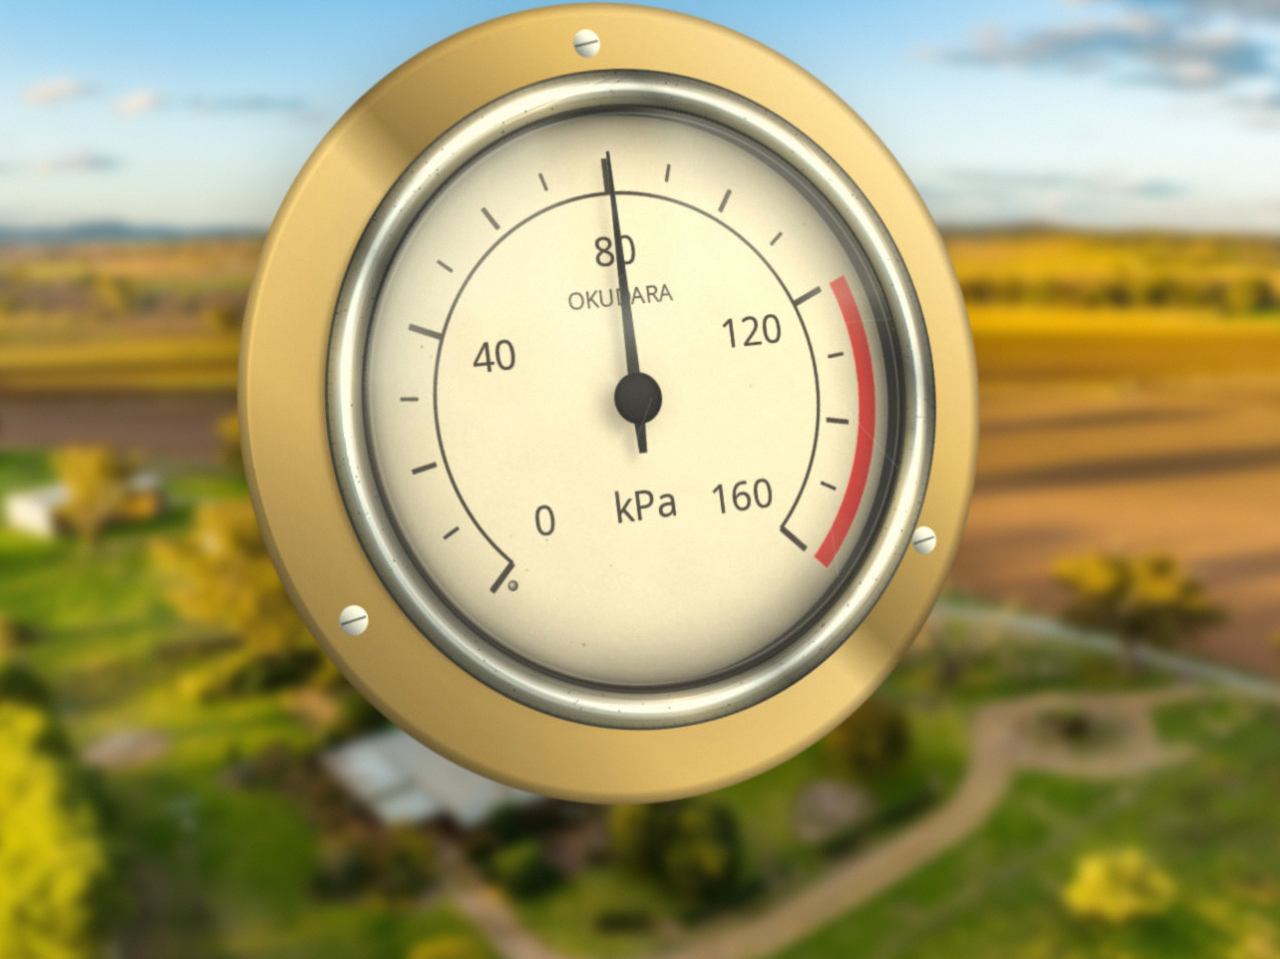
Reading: 80; kPa
